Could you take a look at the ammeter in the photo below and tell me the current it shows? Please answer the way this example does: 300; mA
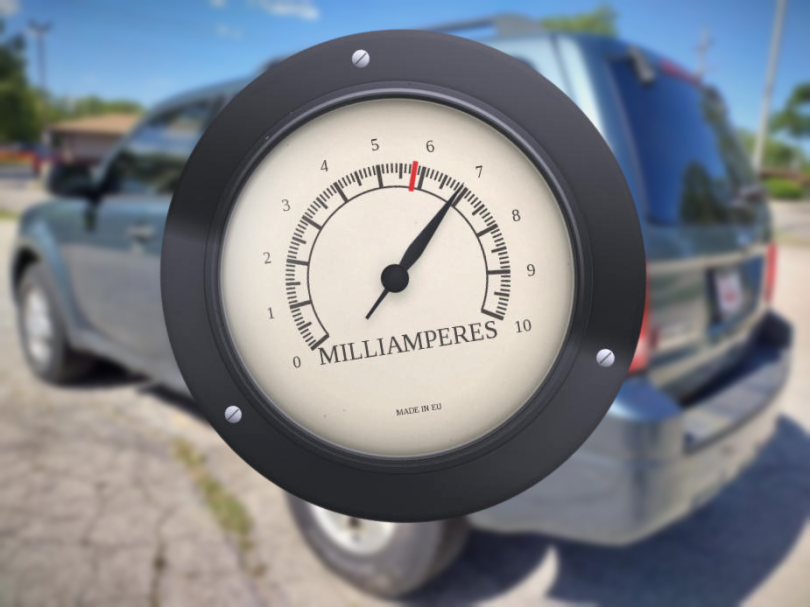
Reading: 6.9; mA
